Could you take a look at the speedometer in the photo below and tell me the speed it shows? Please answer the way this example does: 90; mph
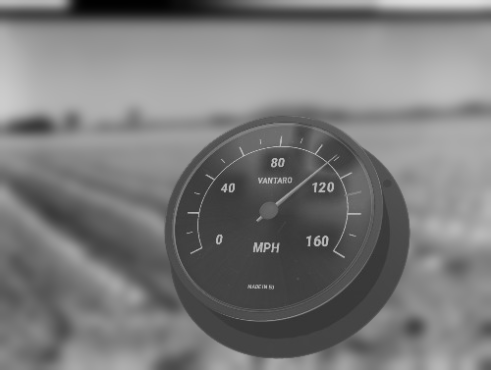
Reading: 110; mph
